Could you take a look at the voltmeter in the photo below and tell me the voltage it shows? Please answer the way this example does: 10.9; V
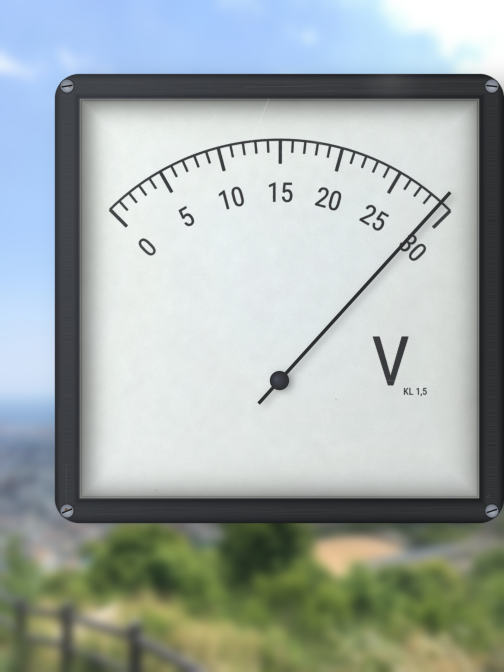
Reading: 29; V
